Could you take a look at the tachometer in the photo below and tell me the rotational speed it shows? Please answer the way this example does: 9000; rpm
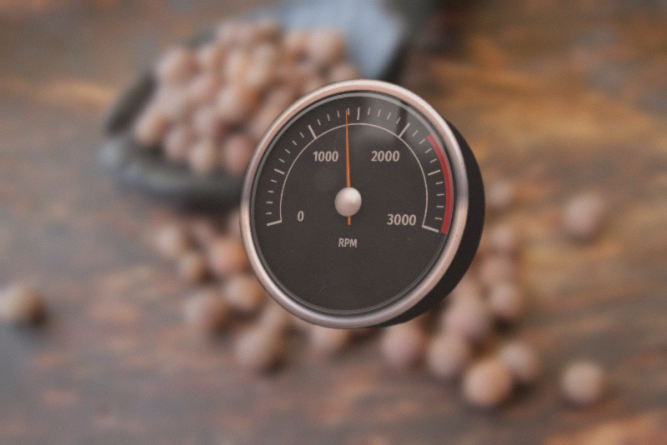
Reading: 1400; rpm
